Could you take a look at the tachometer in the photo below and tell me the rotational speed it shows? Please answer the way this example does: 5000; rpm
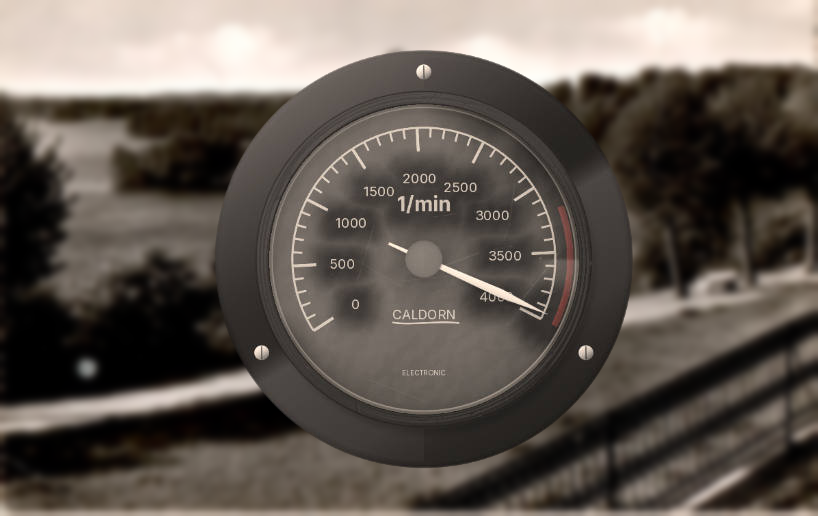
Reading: 3950; rpm
